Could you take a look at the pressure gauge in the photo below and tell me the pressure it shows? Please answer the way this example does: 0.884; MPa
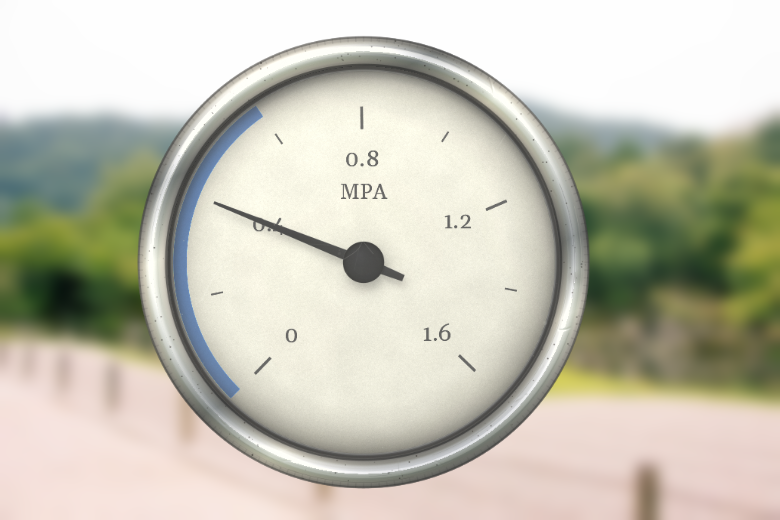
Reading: 0.4; MPa
